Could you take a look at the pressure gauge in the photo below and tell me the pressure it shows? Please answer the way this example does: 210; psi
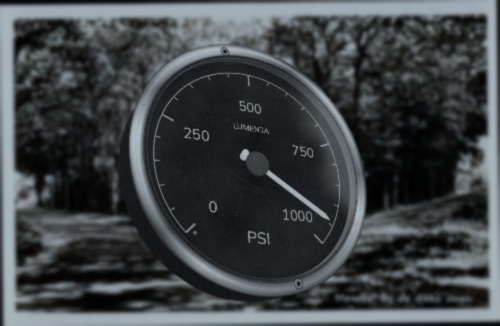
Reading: 950; psi
